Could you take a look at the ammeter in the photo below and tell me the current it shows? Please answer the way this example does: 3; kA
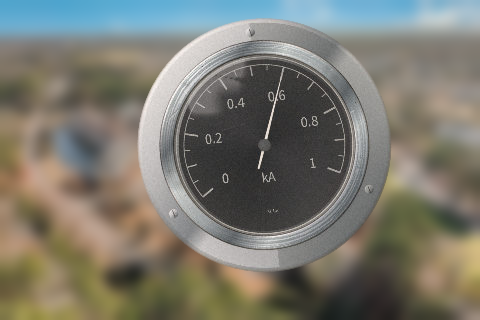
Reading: 0.6; kA
